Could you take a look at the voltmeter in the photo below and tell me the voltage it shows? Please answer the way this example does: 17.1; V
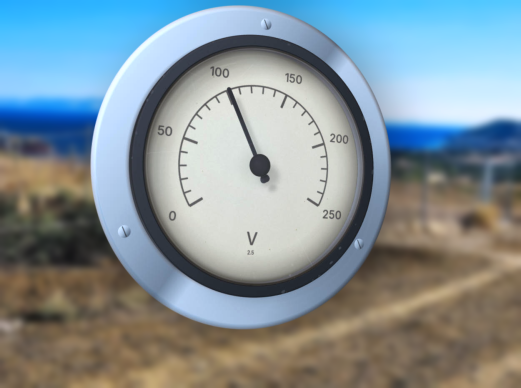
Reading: 100; V
